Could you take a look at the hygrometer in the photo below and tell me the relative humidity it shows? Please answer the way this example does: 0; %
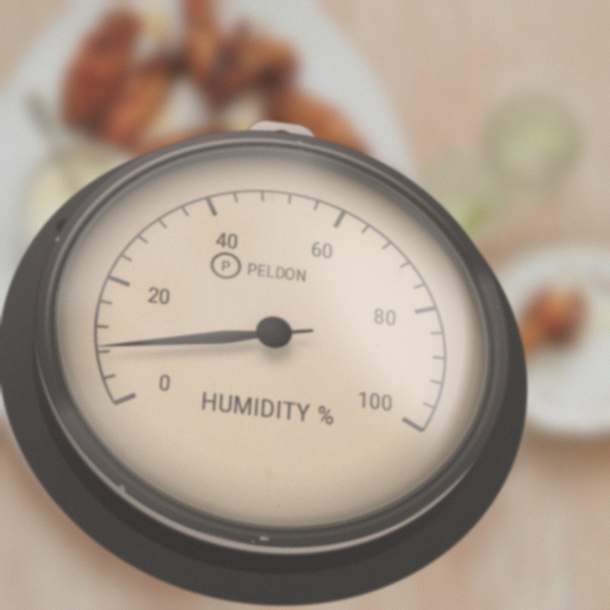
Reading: 8; %
